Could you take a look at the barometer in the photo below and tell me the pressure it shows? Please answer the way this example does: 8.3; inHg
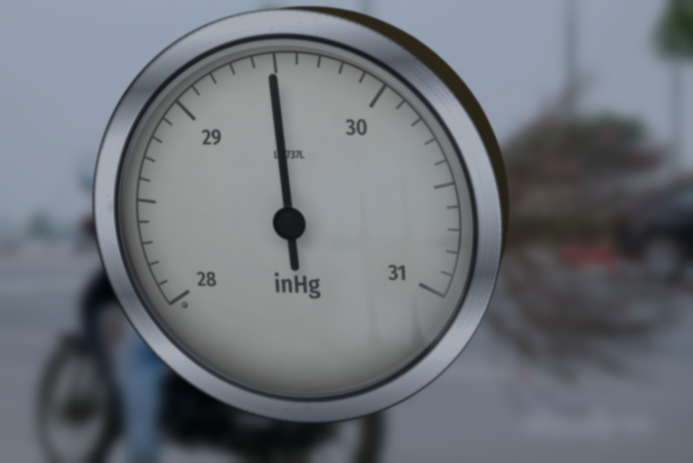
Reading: 29.5; inHg
